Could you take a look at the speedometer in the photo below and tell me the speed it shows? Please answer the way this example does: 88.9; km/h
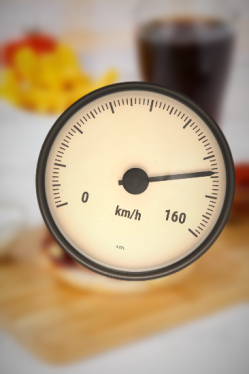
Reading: 128; km/h
